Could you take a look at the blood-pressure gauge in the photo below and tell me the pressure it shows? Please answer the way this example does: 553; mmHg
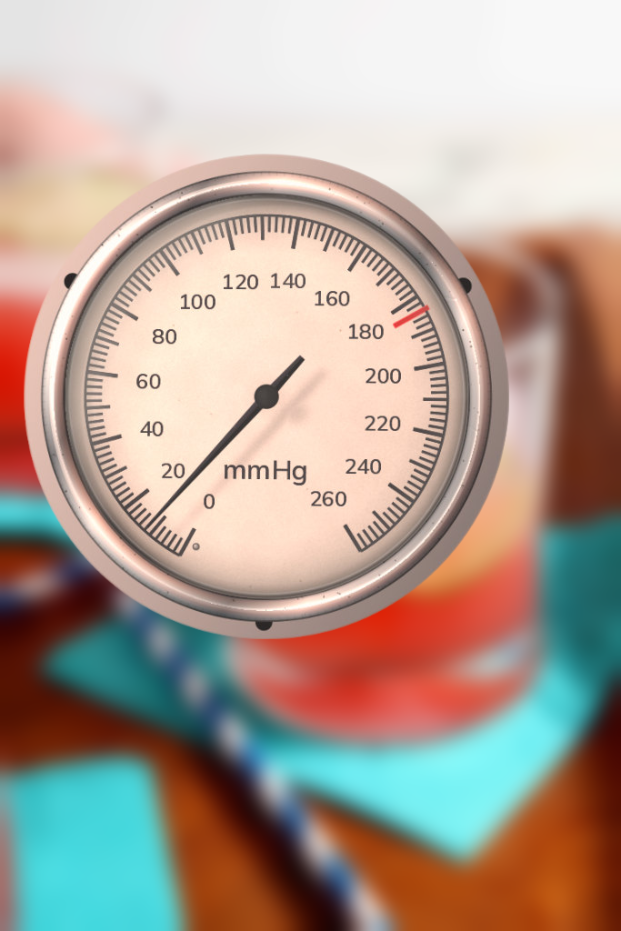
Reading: 12; mmHg
